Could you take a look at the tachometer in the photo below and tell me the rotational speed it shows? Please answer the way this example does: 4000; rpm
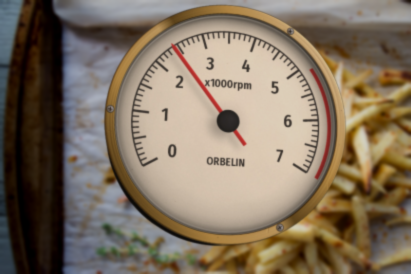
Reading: 2400; rpm
